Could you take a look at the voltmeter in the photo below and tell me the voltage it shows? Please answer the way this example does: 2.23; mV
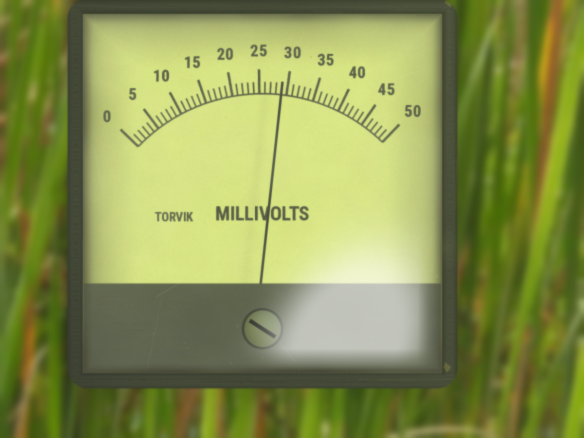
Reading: 29; mV
